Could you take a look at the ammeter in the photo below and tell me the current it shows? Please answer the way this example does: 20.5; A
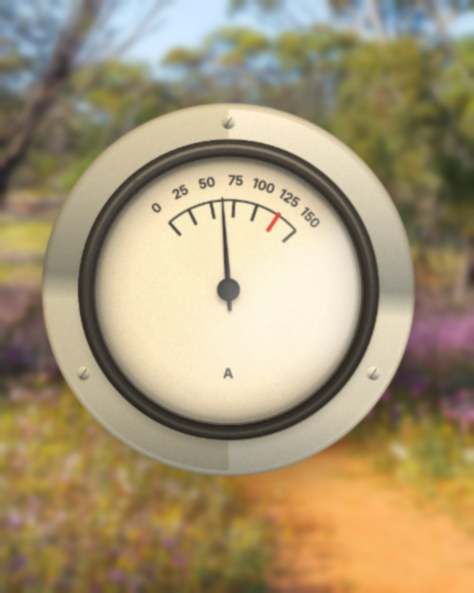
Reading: 62.5; A
